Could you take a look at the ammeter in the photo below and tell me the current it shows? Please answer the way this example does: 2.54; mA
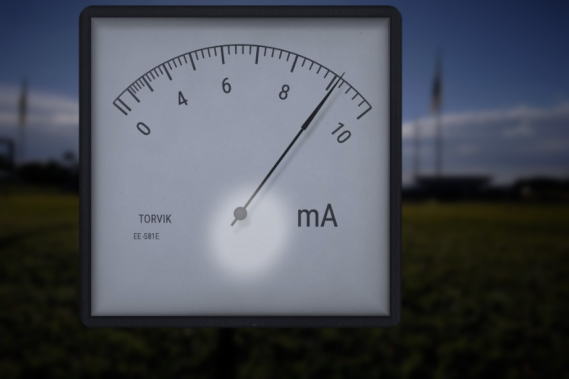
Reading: 9.1; mA
